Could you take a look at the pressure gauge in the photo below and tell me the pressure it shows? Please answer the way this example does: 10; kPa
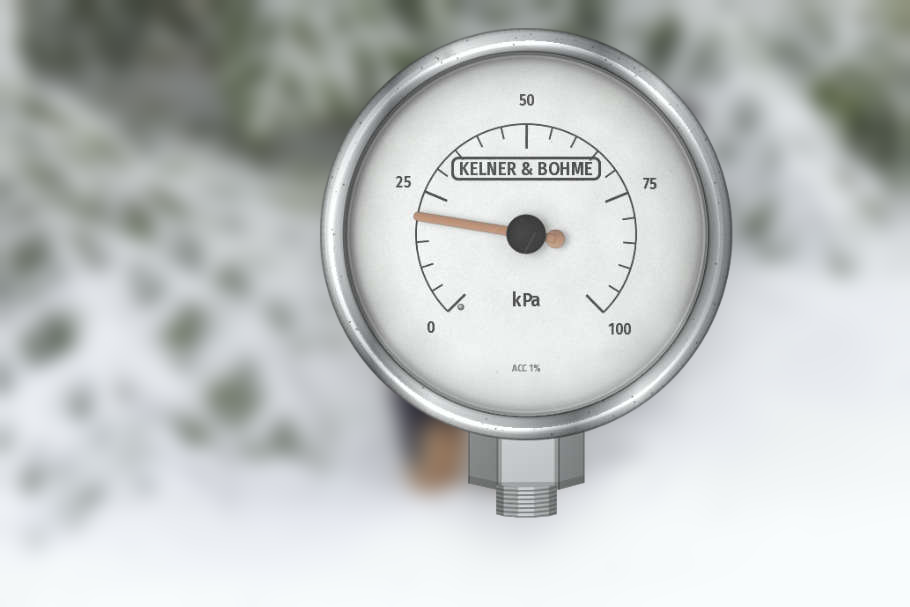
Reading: 20; kPa
